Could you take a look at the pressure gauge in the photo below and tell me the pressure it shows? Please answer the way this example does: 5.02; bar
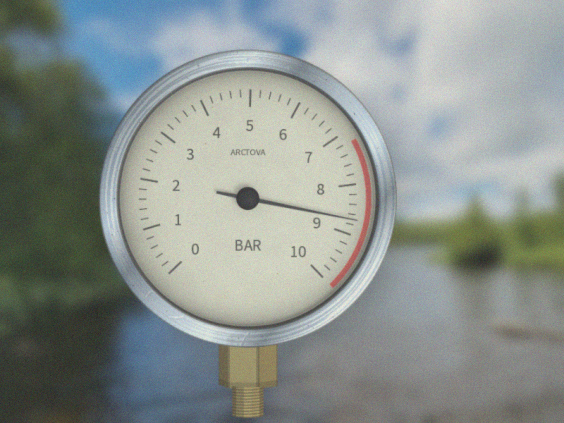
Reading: 8.7; bar
